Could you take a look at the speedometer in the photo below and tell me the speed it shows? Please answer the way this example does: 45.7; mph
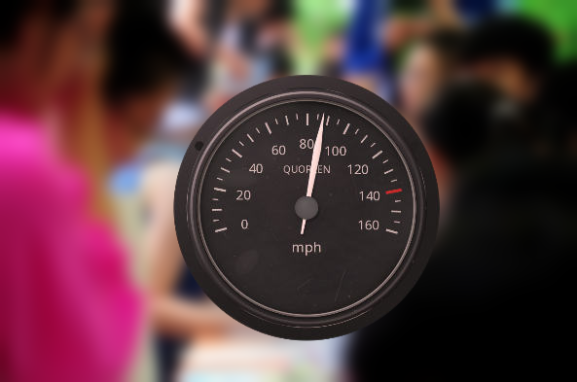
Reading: 87.5; mph
